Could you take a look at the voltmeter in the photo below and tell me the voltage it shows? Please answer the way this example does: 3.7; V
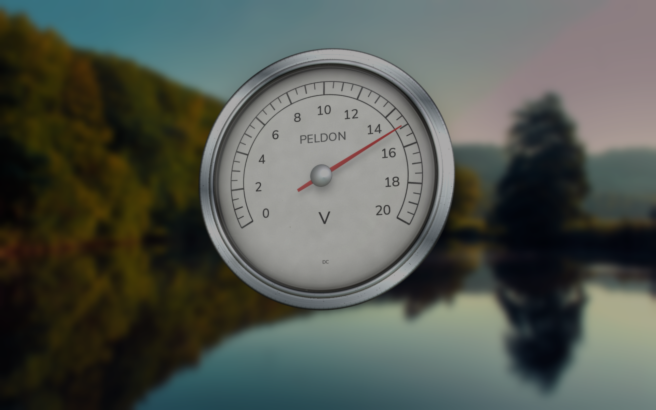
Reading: 15; V
